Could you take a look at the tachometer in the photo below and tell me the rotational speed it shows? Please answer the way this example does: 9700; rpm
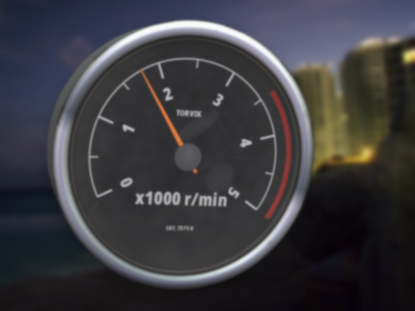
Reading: 1750; rpm
